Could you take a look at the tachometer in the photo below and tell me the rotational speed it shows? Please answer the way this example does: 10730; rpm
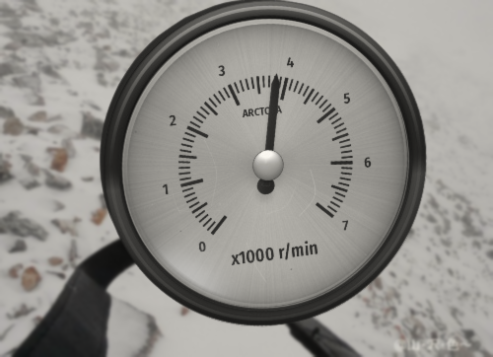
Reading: 3800; rpm
